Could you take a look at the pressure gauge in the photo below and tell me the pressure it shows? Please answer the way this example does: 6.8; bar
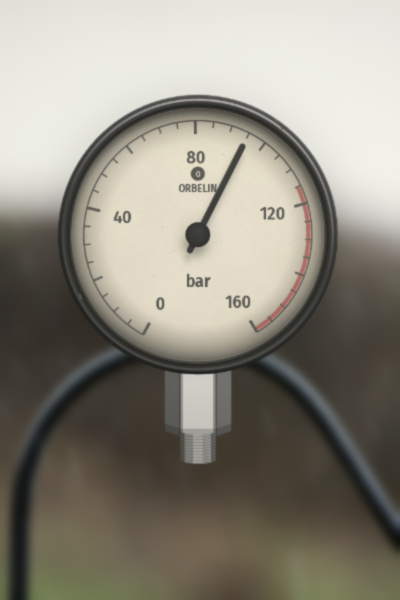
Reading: 95; bar
